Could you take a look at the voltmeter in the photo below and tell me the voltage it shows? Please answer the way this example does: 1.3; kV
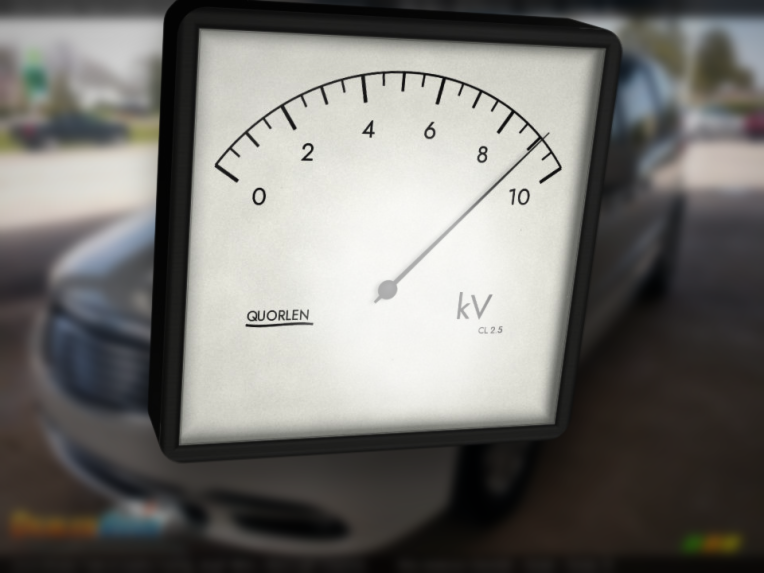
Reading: 9; kV
